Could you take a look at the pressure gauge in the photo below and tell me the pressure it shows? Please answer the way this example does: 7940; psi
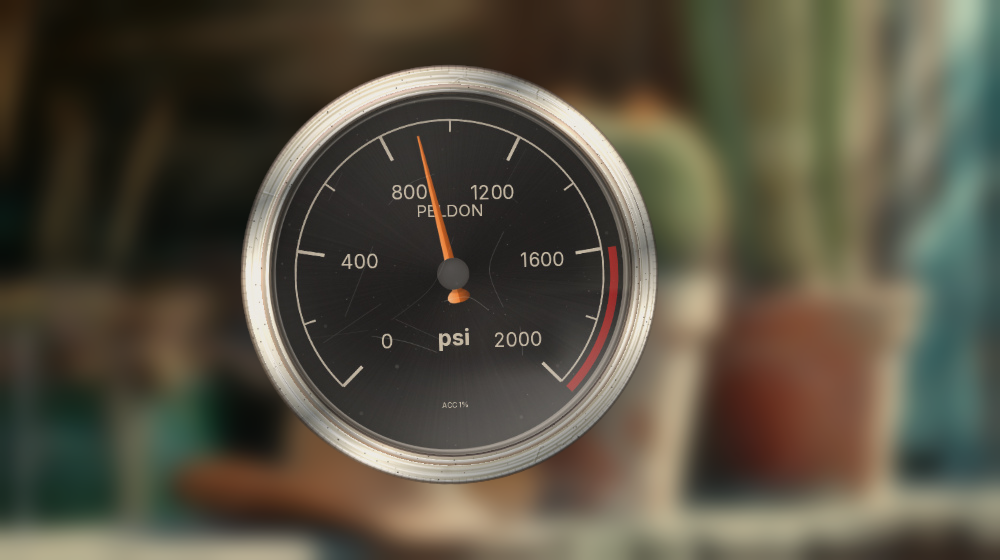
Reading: 900; psi
